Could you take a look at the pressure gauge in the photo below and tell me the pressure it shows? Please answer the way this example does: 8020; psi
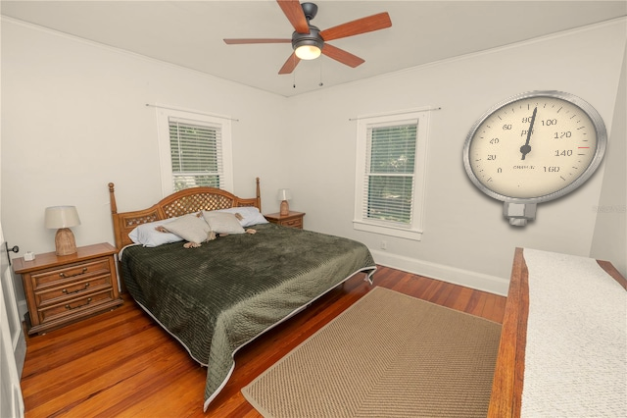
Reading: 85; psi
